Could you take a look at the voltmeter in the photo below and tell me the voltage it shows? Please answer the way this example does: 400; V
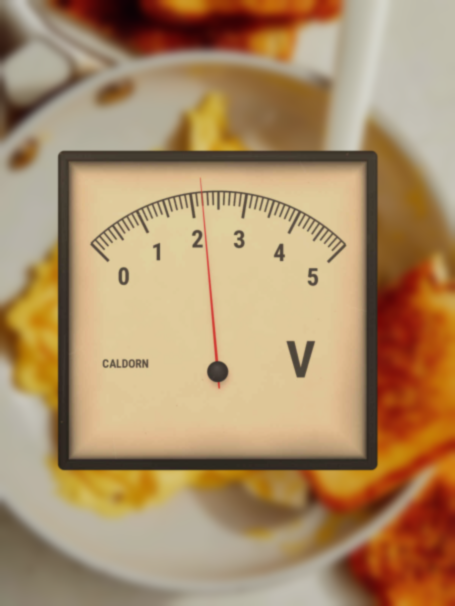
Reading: 2.2; V
